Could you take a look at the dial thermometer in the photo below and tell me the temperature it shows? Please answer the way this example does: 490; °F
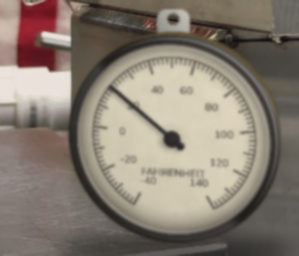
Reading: 20; °F
